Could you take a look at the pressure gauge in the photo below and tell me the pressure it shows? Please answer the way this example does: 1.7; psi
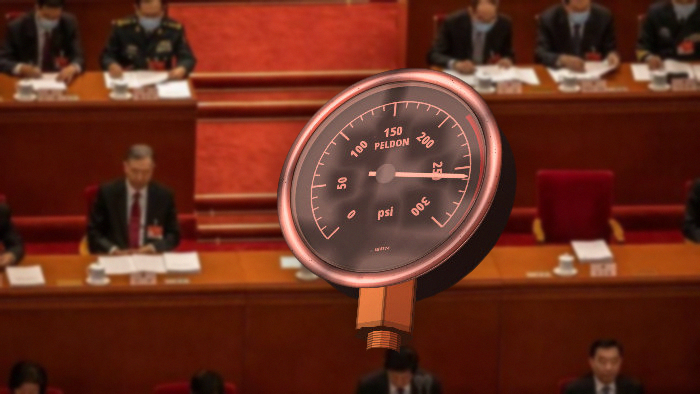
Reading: 260; psi
